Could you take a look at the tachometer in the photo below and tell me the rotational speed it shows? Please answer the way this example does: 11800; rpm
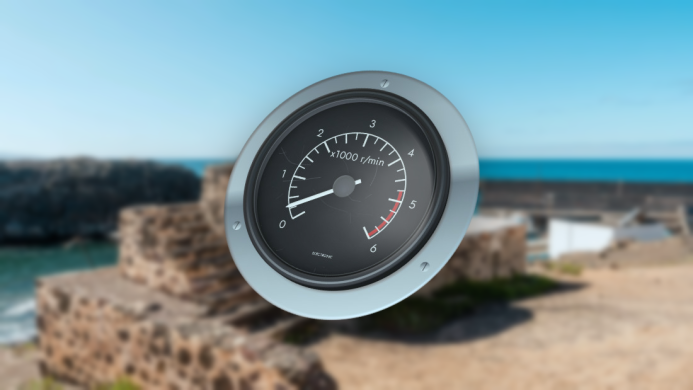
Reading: 250; rpm
